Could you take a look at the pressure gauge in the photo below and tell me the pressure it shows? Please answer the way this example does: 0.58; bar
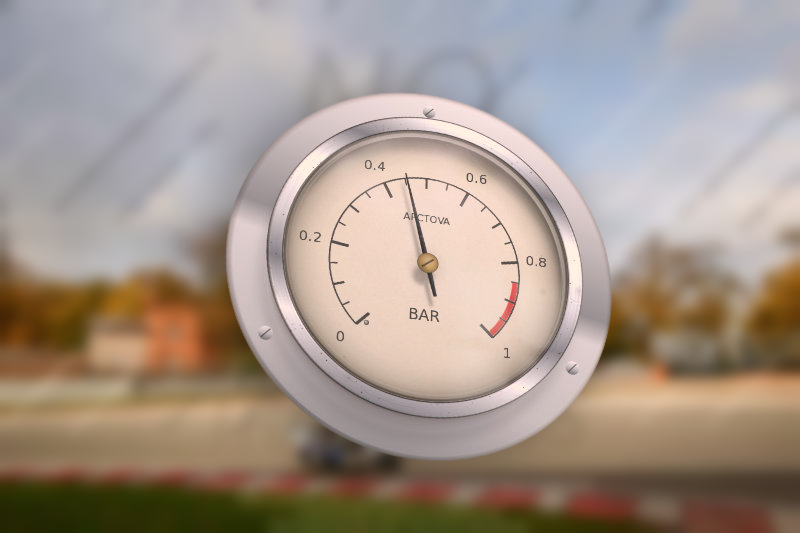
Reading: 0.45; bar
